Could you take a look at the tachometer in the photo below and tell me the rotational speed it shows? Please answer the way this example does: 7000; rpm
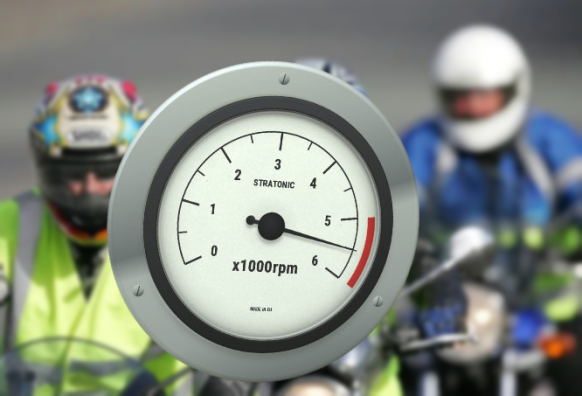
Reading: 5500; rpm
